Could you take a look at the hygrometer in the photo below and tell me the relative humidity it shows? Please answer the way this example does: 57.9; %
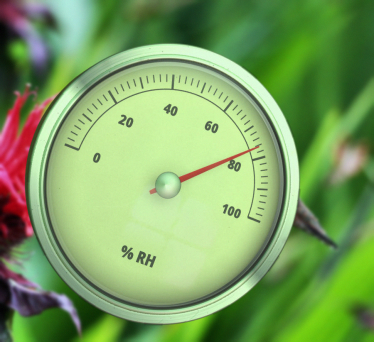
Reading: 76; %
